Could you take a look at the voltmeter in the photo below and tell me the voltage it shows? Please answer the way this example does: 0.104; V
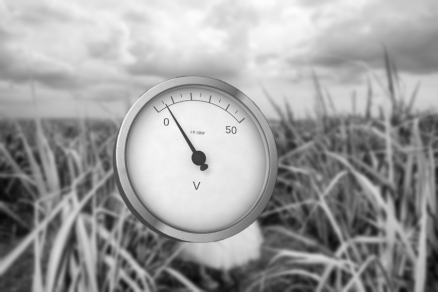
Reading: 5; V
